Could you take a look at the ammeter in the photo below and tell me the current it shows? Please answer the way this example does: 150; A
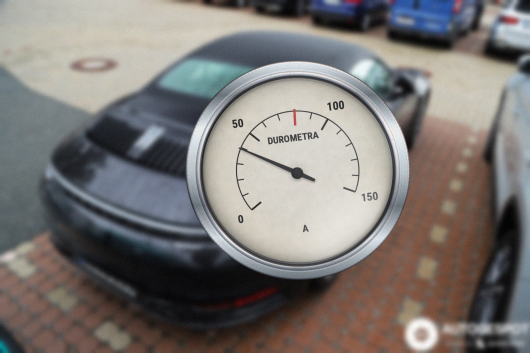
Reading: 40; A
